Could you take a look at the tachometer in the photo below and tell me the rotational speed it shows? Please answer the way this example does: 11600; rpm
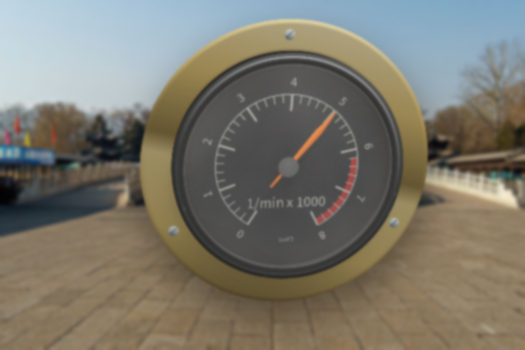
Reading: 5000; rpm
